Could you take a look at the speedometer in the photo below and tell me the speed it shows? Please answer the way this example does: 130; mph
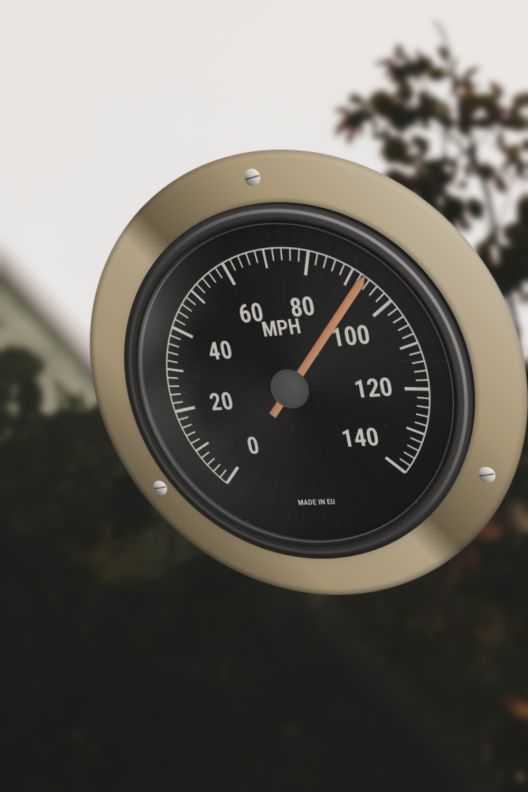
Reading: 93; mph
